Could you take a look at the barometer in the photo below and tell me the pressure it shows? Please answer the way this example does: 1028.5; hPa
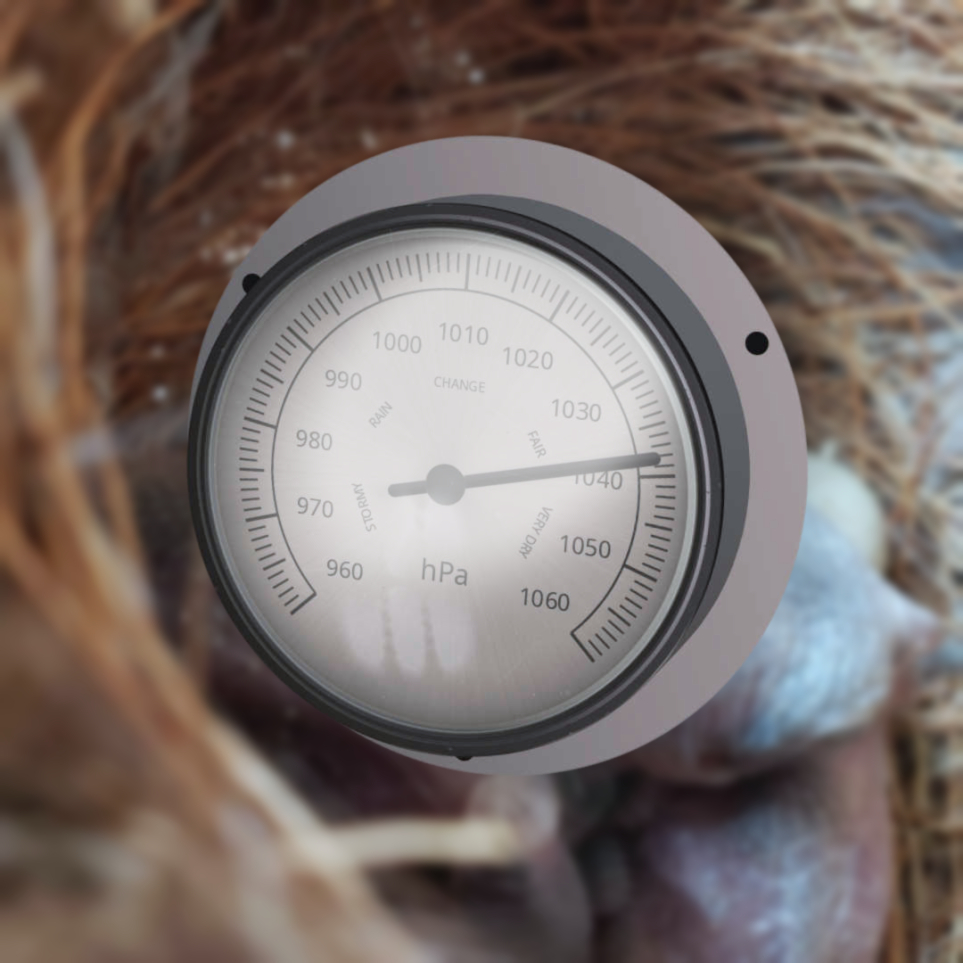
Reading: 1038; hPa
